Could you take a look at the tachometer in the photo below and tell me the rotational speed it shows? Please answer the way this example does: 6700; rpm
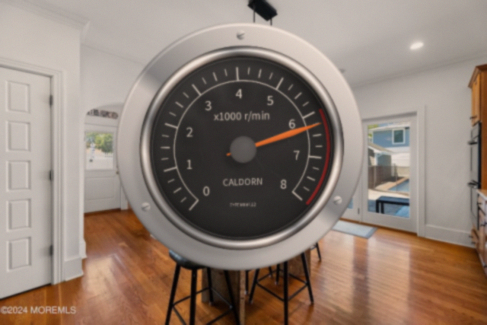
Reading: 6250; rpm
